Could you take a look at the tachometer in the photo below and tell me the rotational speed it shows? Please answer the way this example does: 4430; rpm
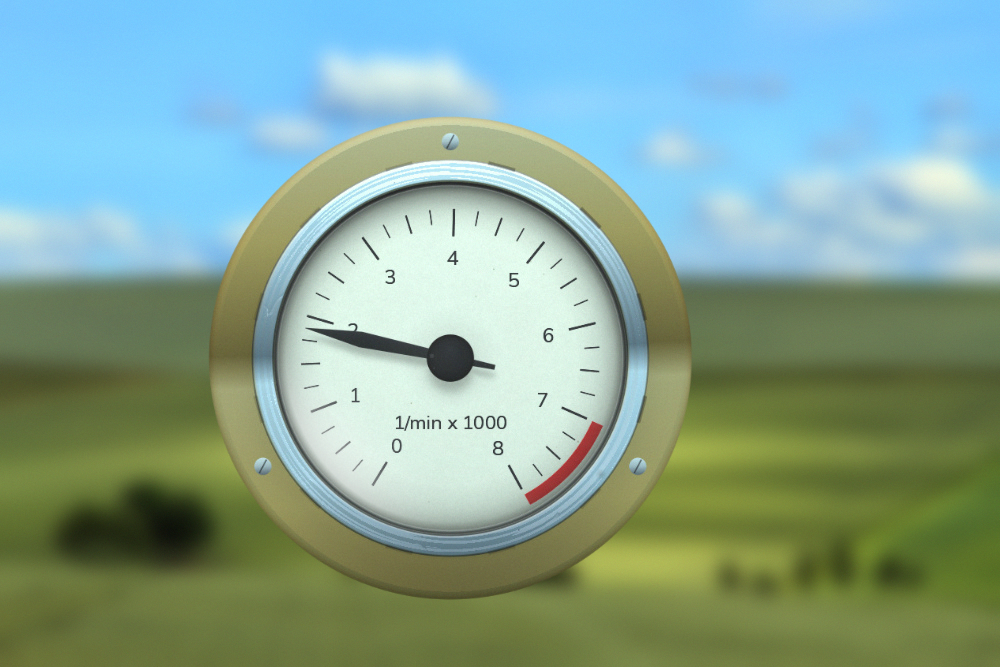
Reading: 1875; rpm
